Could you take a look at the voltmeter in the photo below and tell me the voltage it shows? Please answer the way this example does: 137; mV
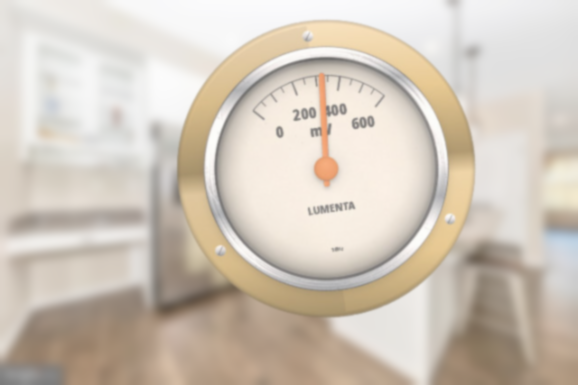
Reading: 325; mV
